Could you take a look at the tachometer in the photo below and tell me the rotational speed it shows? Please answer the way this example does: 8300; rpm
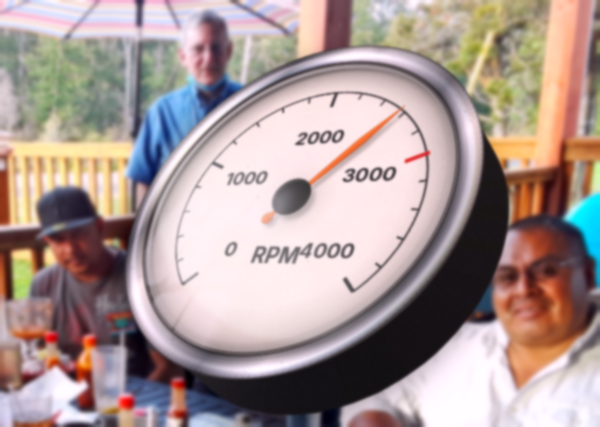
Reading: 2600; rpm
